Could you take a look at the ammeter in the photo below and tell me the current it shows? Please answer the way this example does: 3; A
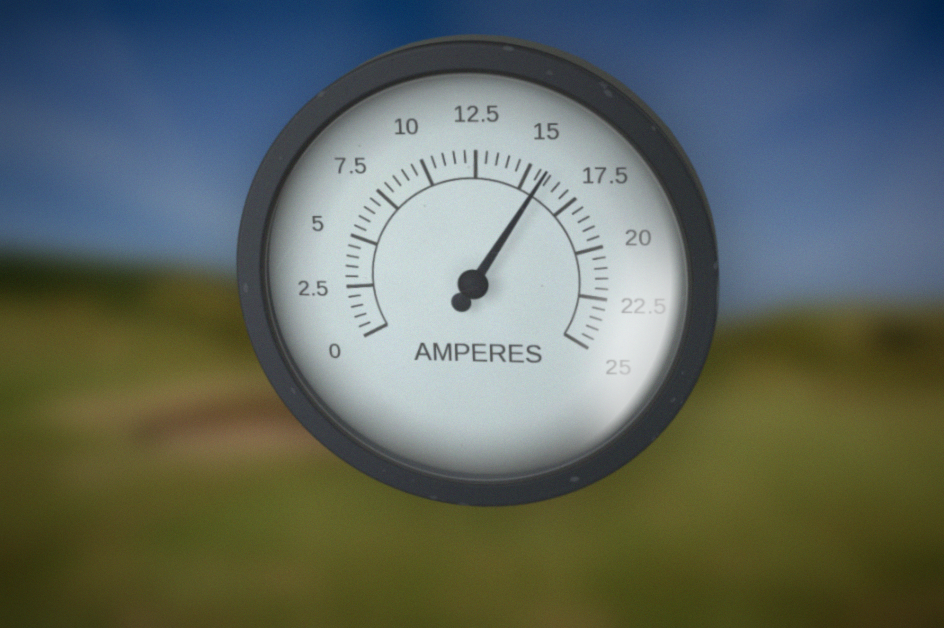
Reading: 15.75; A
